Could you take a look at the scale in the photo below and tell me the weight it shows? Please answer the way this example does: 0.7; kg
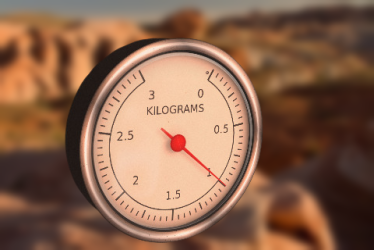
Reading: 1; kg
